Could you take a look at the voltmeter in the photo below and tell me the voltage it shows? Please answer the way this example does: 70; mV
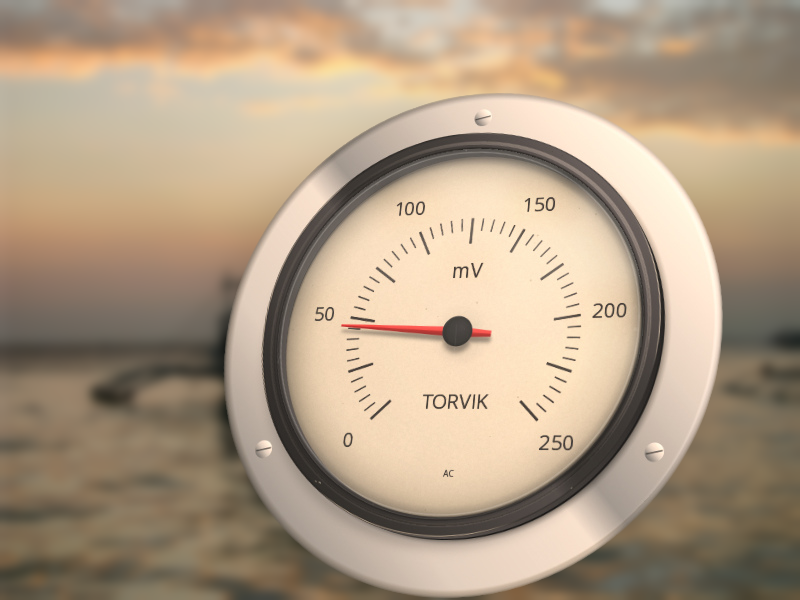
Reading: 45; mV
